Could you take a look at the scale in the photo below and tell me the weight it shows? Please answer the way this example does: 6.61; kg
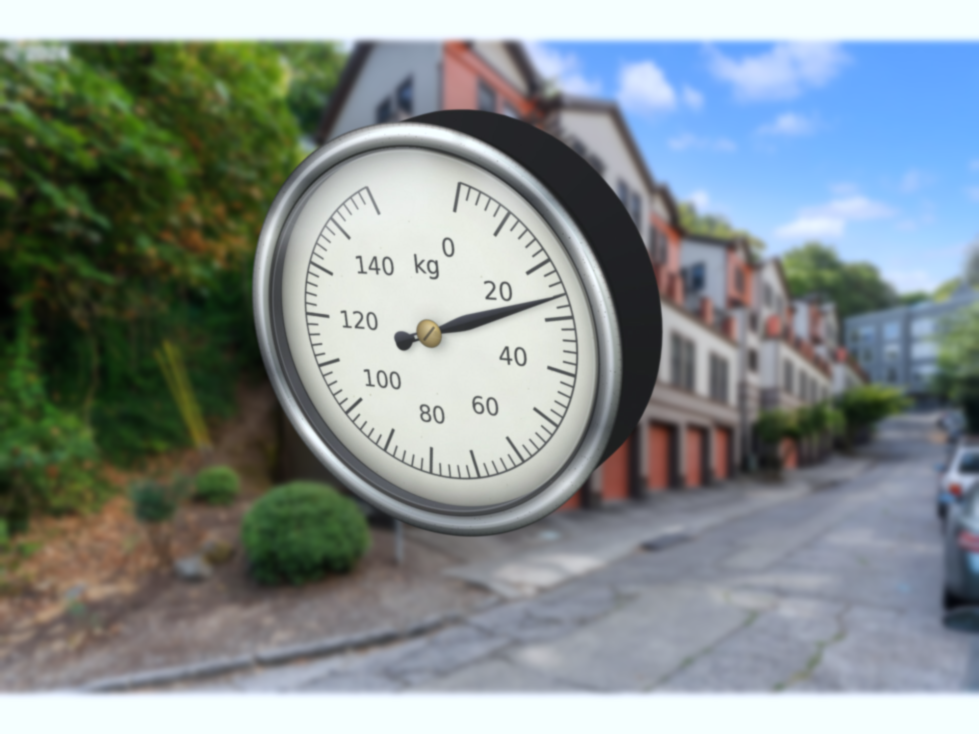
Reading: 26; kg
